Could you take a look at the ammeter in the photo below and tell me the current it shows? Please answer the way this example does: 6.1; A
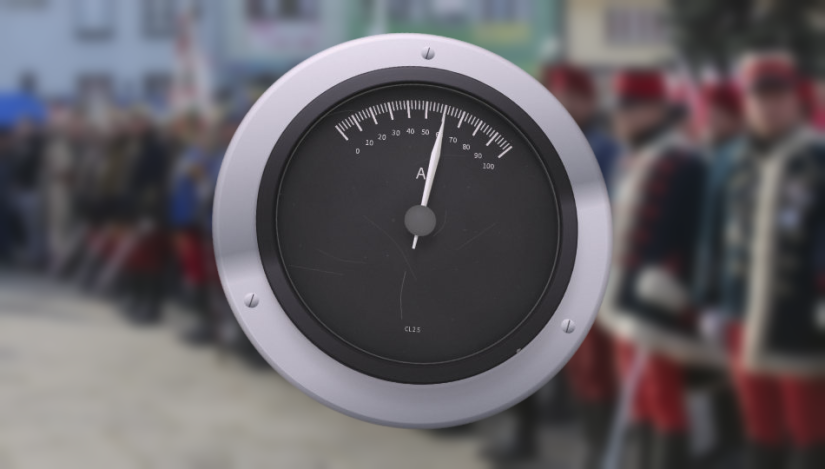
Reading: 60; A
